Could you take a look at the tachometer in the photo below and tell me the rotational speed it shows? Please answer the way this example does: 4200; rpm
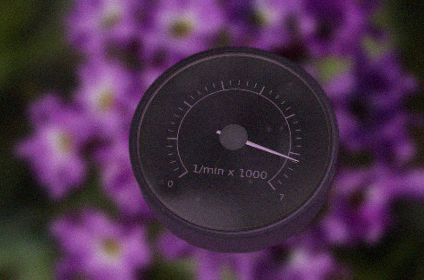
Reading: 6200; rpm
